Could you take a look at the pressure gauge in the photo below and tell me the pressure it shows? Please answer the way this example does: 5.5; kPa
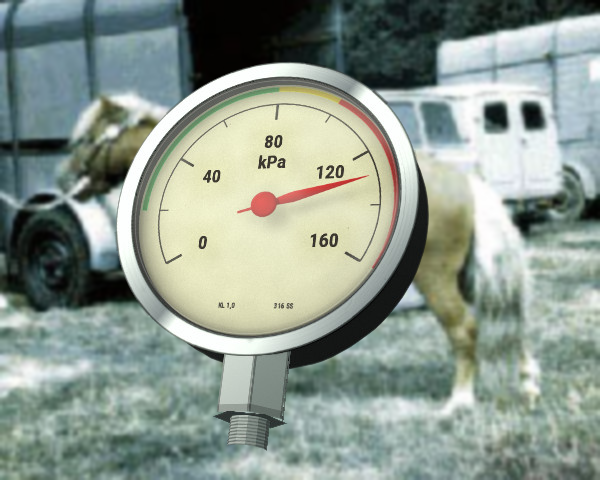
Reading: 130; kPa
